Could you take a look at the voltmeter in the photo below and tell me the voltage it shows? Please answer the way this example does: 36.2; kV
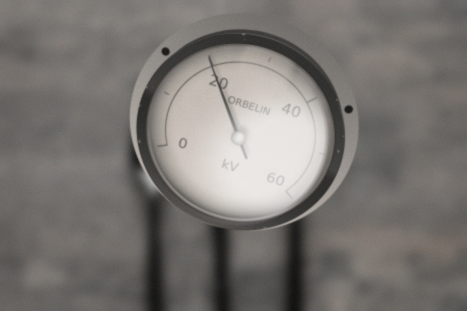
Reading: 20; kV
